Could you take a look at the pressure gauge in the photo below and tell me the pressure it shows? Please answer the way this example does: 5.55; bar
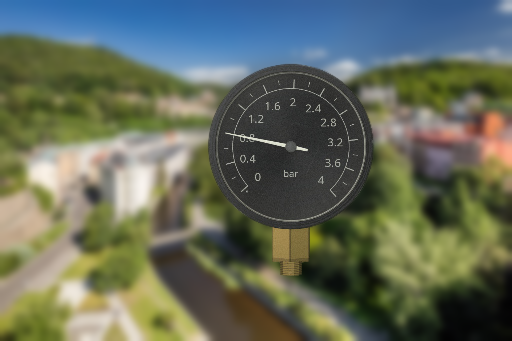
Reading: 0.8; bar
